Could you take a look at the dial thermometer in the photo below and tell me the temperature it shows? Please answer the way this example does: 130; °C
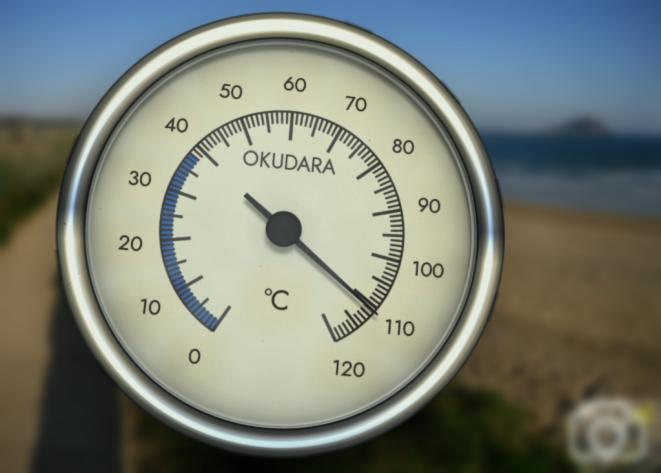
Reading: 111; °C
